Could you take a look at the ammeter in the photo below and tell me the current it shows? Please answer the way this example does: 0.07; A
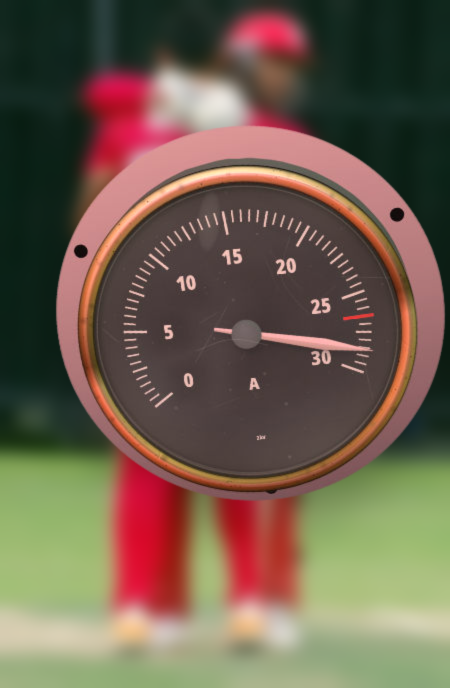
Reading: 28.5; A
